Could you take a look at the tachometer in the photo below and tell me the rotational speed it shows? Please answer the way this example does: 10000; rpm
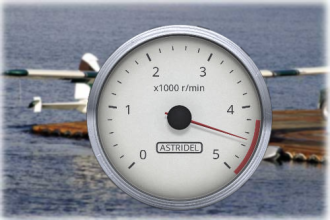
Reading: 4500; rpm
